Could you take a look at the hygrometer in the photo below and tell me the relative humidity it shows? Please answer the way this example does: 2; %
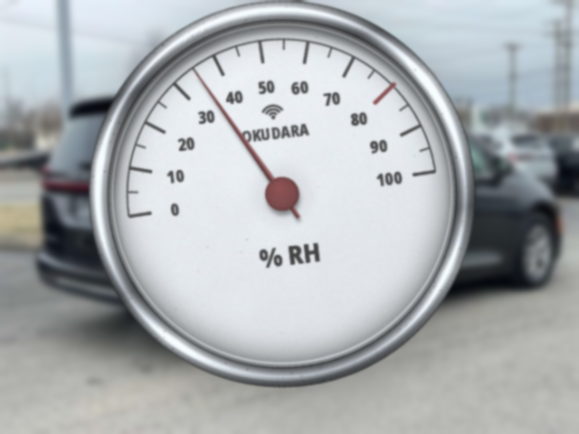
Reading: 35; %
